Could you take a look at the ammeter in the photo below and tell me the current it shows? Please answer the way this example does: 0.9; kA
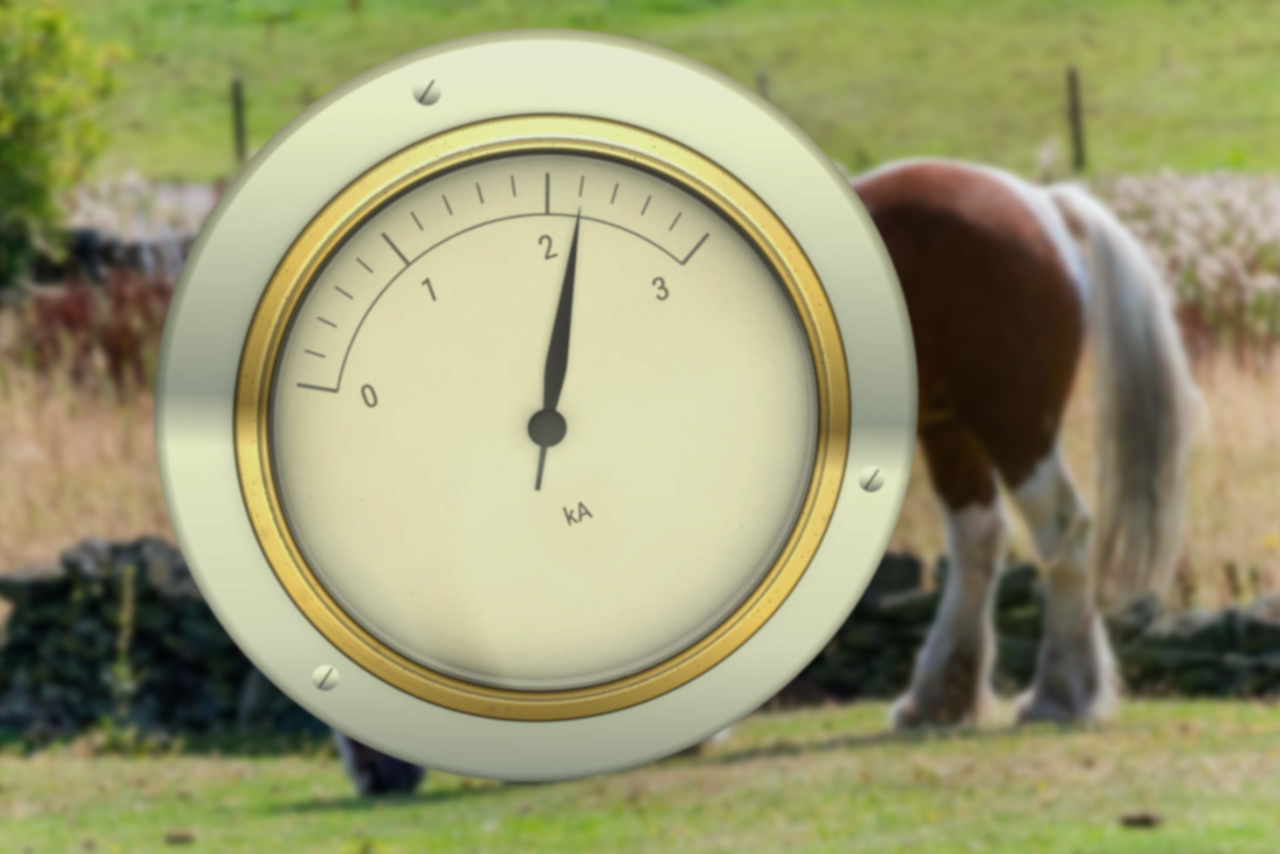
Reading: 2.2; kA
